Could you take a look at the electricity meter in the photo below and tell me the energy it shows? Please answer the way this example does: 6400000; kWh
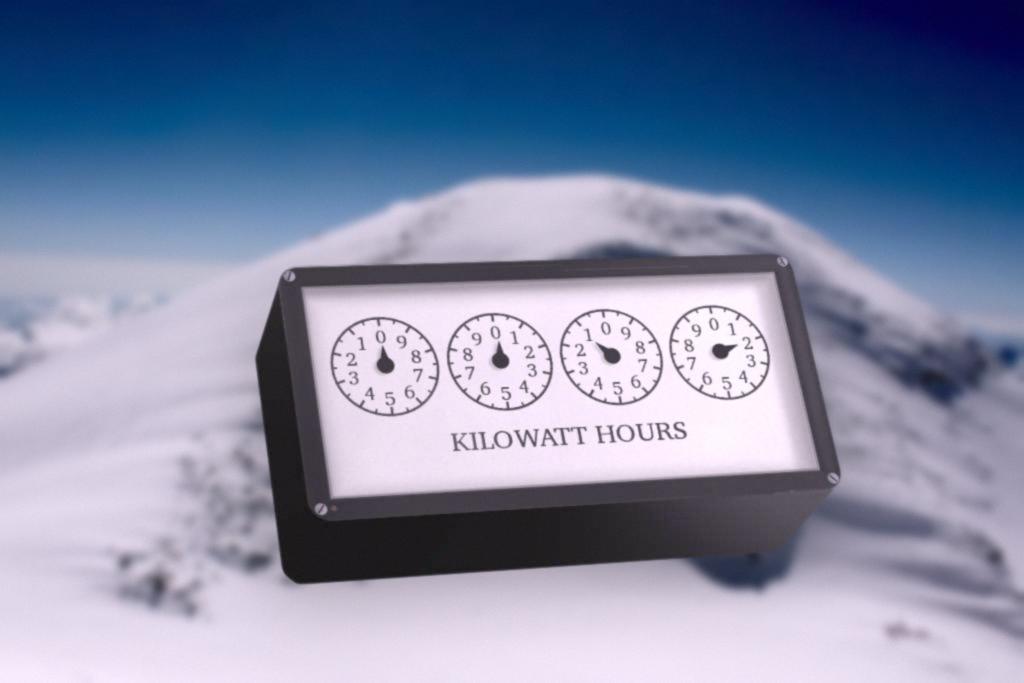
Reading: 12; kWh
